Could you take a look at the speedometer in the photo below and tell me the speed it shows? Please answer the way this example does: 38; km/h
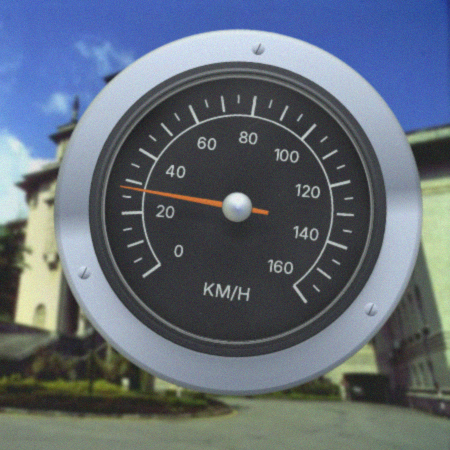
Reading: 27.5; km/h
